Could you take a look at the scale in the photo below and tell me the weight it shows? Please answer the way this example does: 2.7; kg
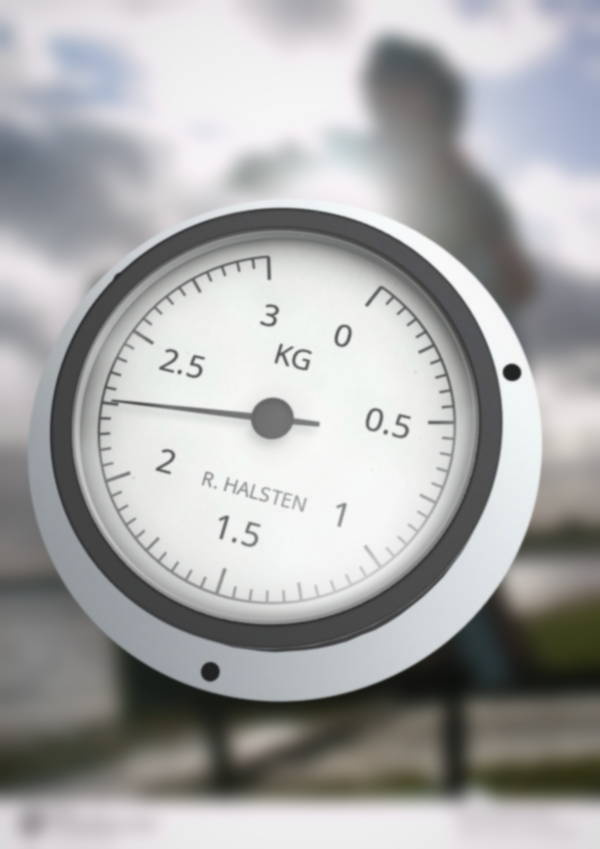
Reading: 2.25; kg
